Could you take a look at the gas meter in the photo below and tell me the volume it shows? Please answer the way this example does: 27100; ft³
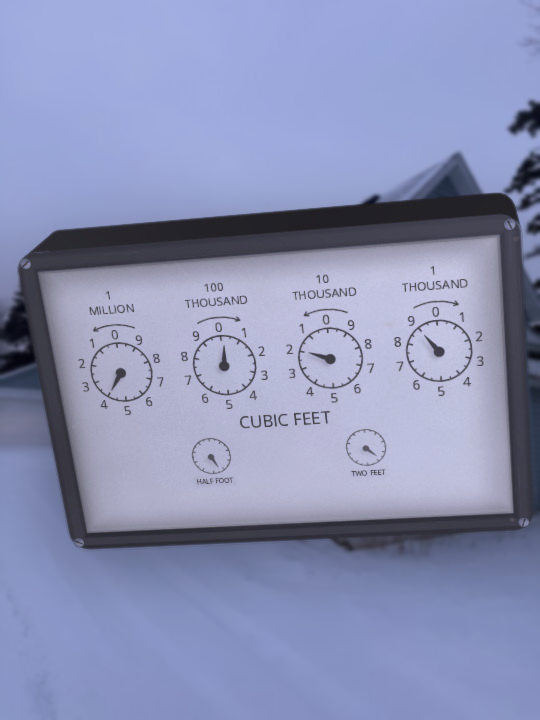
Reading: 401900; ft³
